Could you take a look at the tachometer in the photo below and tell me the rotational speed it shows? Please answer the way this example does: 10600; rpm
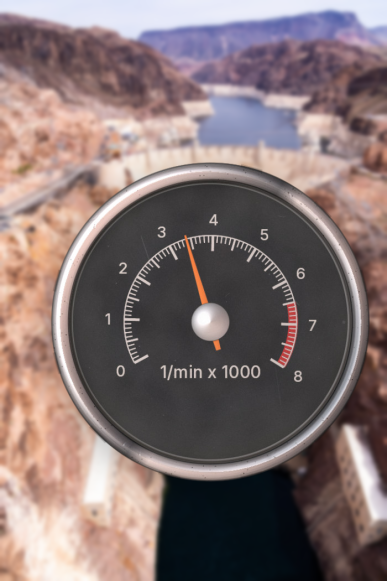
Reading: 3400; rpm
